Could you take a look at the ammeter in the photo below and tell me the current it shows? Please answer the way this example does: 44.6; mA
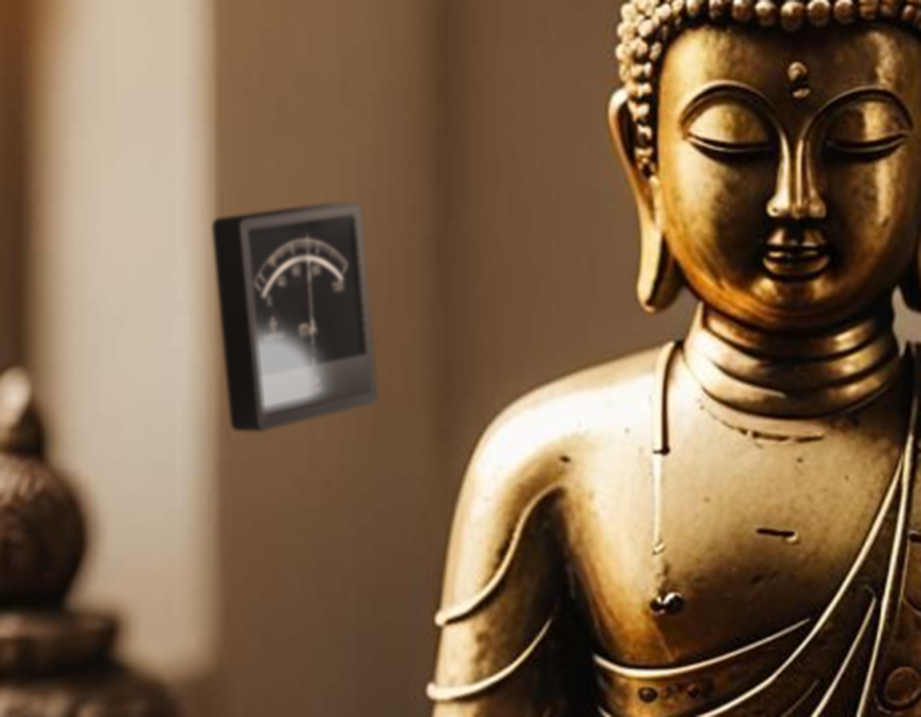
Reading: 70; mA
